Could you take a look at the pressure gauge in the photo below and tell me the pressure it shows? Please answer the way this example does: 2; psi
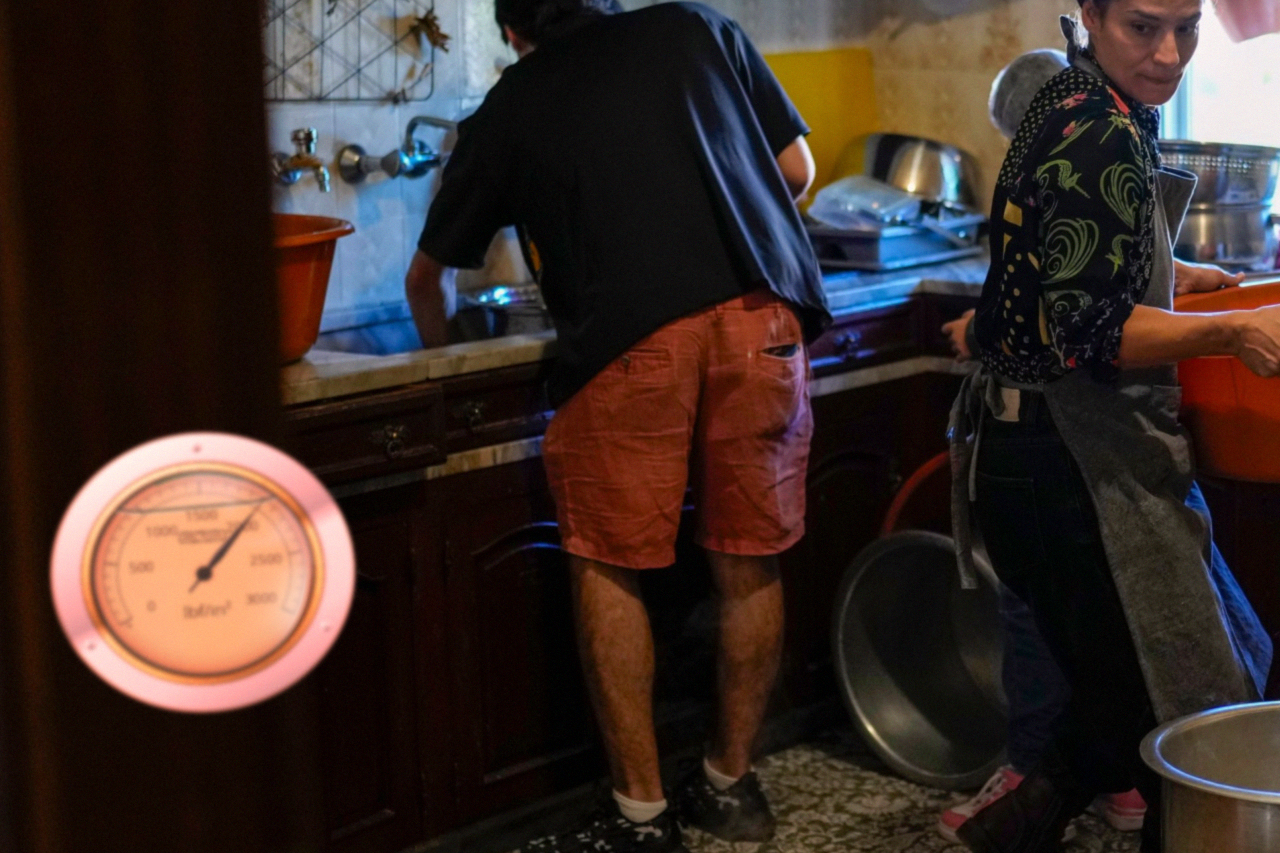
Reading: 2000; psi
